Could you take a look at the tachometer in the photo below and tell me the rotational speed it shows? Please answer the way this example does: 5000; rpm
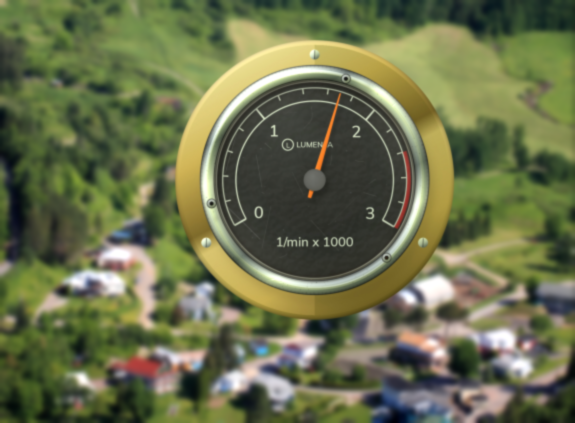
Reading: 1700; rpm
